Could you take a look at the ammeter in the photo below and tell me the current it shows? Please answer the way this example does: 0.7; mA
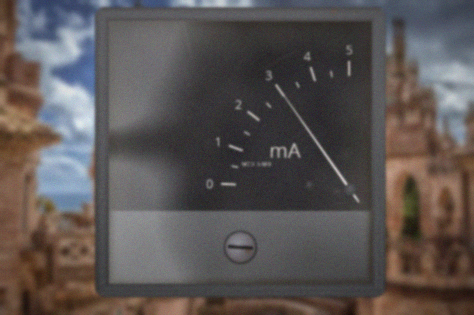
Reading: 3; mA
